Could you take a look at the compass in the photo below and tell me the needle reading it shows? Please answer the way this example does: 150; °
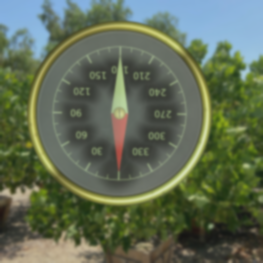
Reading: 0; °
